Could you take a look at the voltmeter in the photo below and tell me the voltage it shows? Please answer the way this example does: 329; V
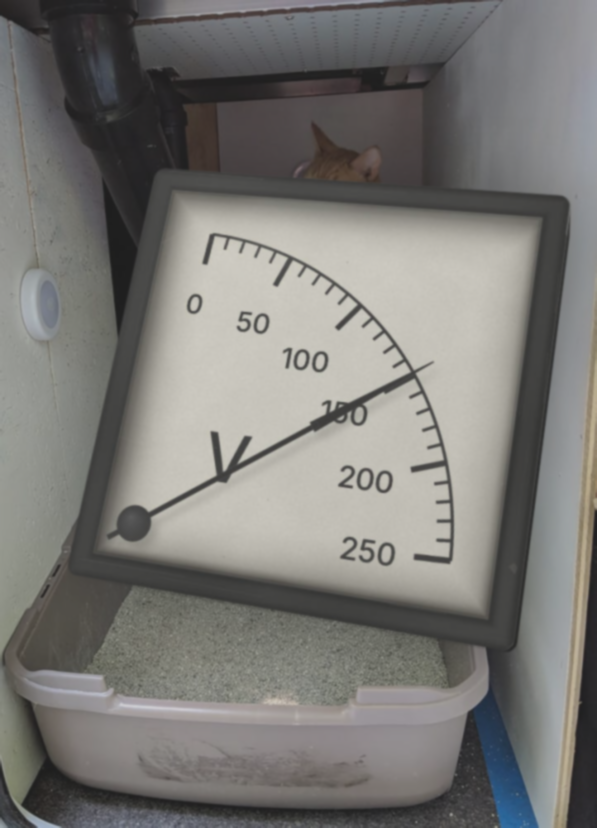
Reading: 150; V
